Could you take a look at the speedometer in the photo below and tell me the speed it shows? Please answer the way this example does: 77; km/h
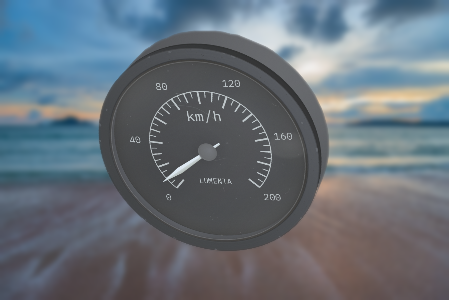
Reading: 10; km/h
